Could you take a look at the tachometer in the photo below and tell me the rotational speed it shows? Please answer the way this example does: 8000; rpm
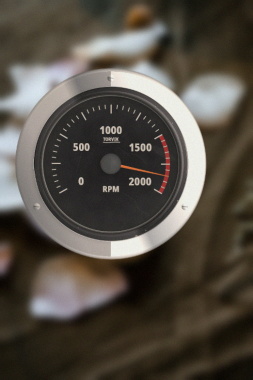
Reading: 1850; rpm
